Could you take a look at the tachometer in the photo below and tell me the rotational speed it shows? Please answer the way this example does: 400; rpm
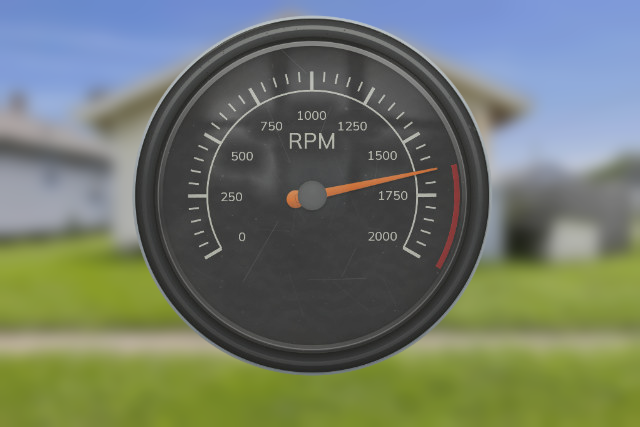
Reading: 1650; rpm
